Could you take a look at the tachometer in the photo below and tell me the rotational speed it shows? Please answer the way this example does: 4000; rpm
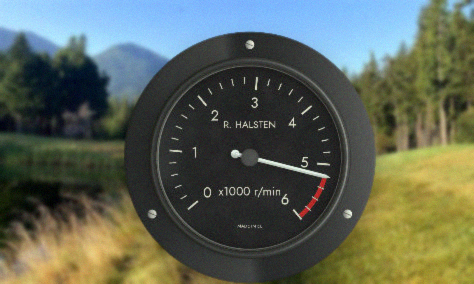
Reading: 5200; rpm
